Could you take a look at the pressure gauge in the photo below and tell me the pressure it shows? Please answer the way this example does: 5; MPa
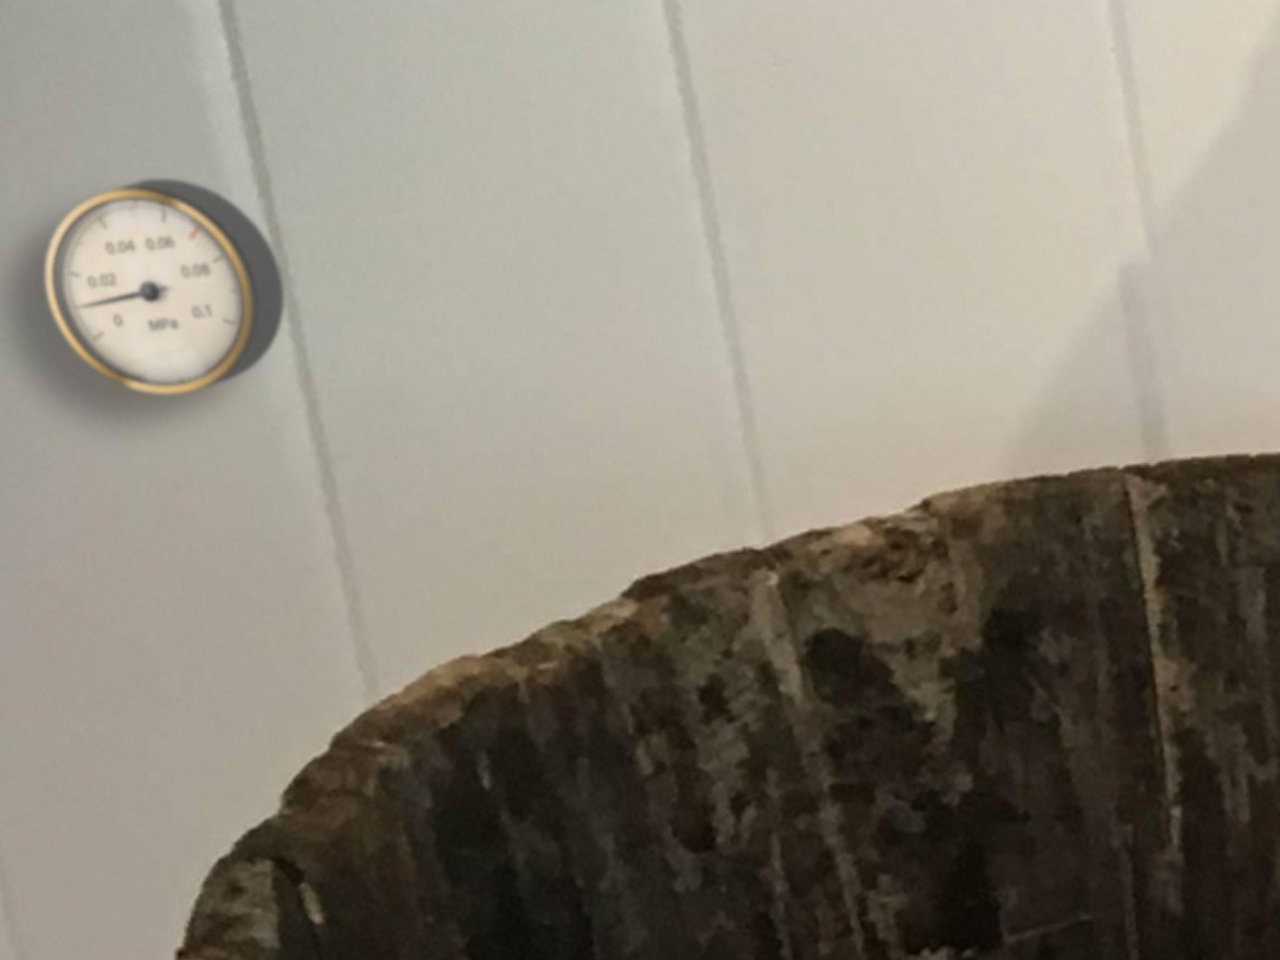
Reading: 0.01; MPa
